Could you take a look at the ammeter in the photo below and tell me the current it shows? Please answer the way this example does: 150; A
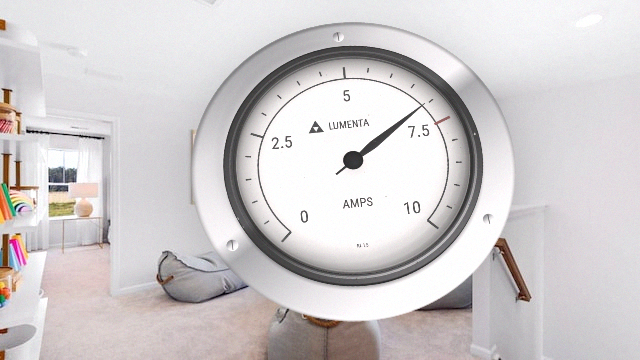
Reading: 7; A
